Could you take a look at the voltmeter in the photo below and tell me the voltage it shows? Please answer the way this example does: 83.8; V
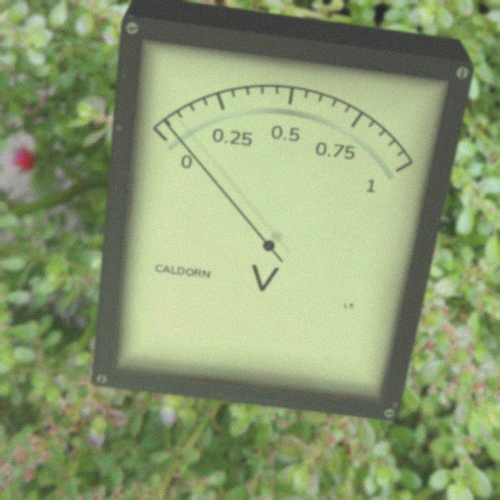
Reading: 0.05; V
